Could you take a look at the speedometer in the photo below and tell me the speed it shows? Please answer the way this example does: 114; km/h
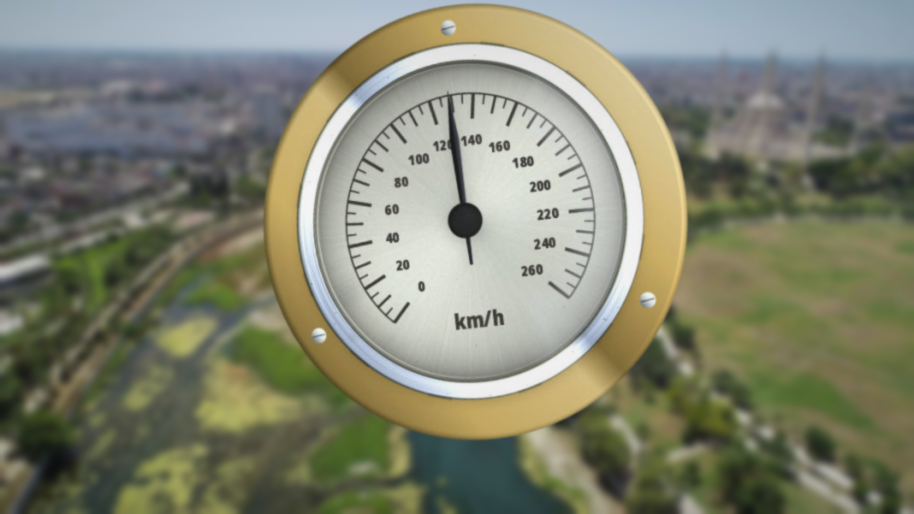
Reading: 130; km/h
